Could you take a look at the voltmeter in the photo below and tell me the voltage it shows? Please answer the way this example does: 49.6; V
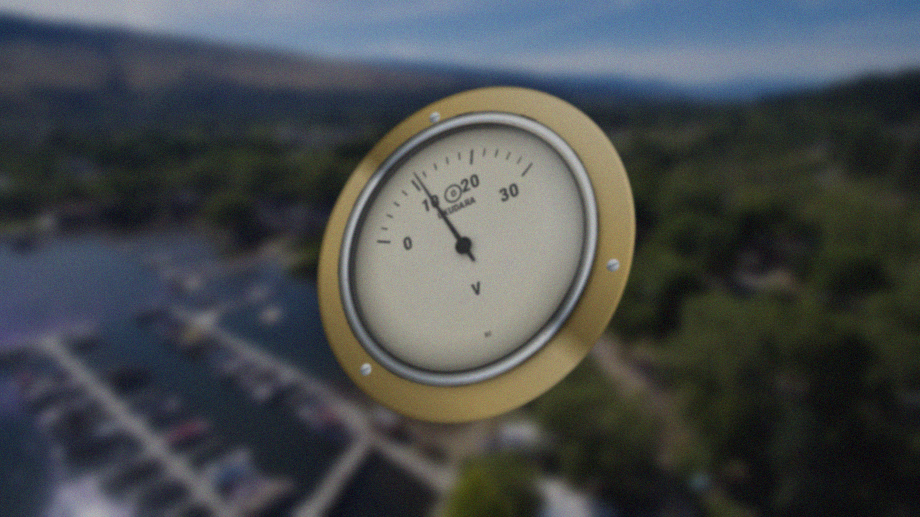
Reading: 11; V
